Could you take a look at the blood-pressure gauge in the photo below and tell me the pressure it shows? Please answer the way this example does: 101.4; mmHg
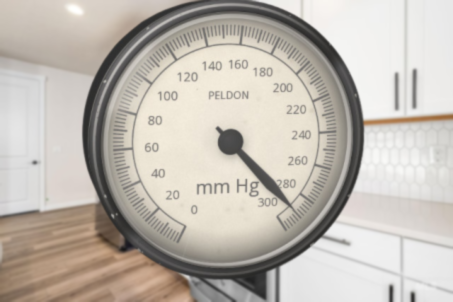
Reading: 290; mmHg
